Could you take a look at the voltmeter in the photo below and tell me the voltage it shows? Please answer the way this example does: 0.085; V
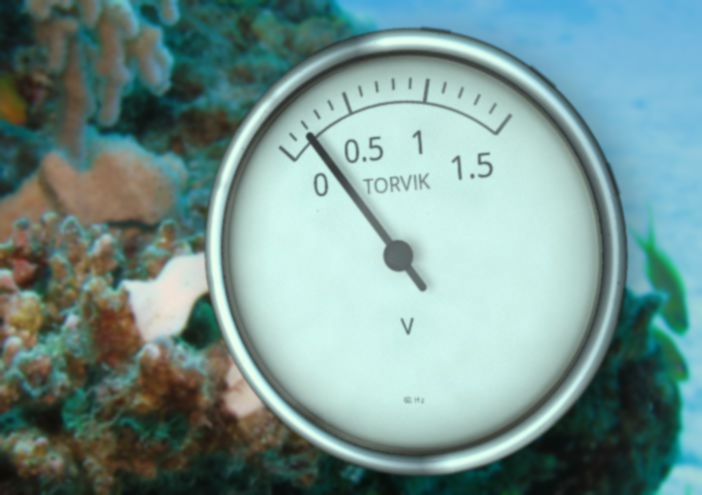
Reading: 0.2; V
